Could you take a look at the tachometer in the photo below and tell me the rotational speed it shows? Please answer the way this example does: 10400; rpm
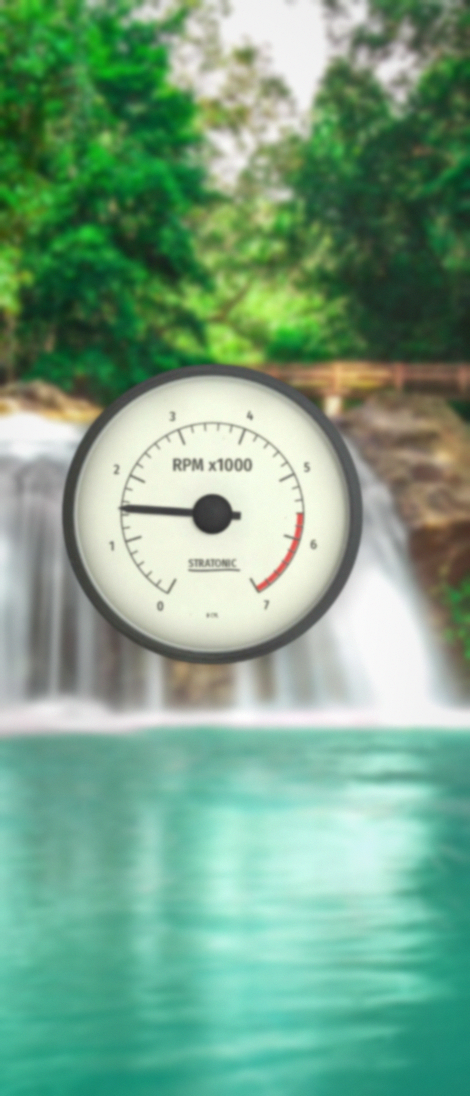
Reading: 1500; rpm
